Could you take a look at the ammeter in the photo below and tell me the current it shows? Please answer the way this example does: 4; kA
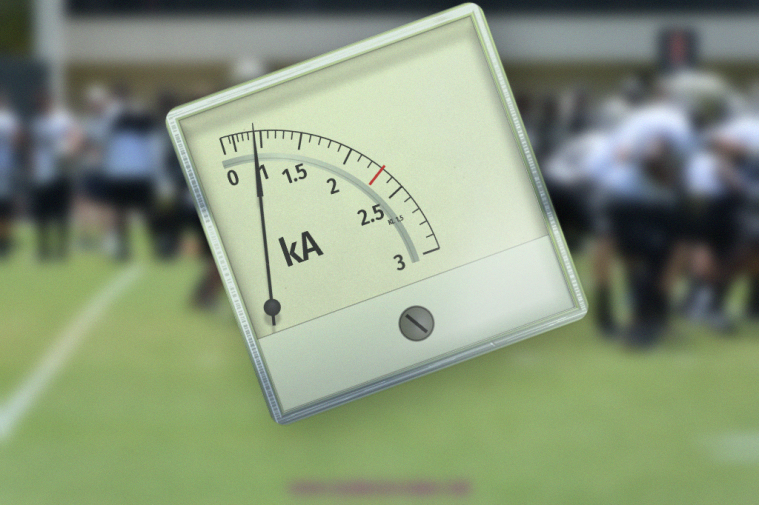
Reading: 0.9; kA
